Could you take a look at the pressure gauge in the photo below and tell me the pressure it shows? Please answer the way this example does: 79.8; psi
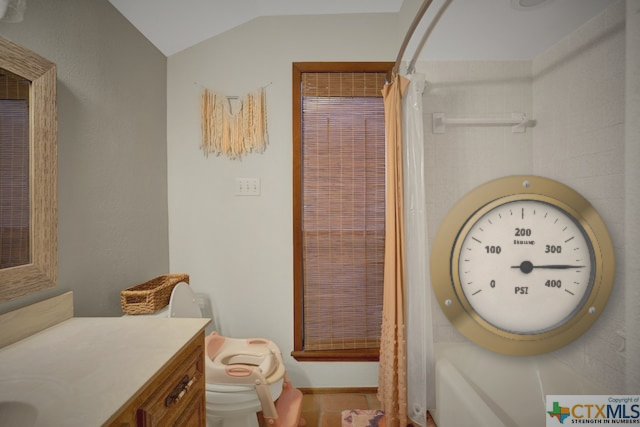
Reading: 350; psi
